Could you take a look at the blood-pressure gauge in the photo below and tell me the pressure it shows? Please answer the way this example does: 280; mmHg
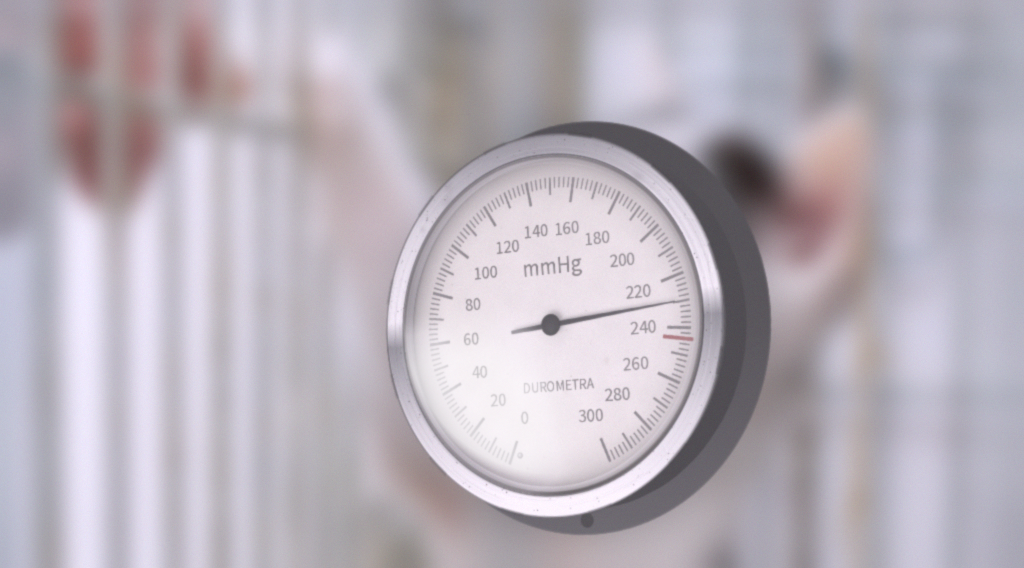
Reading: 230; mmHg
